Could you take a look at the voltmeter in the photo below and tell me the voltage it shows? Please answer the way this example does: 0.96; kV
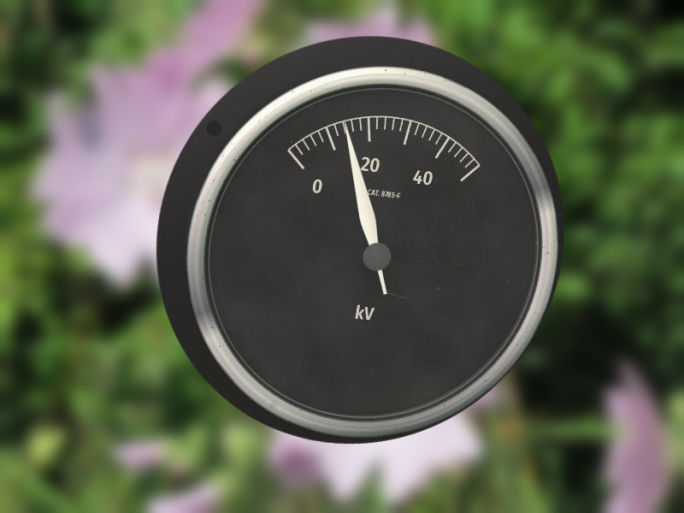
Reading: 14; kV
